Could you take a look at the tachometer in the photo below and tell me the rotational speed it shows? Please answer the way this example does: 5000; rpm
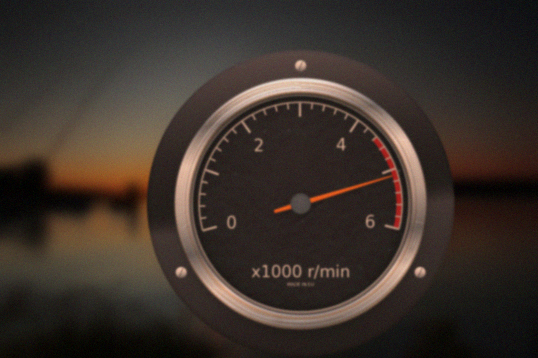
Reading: 5100; rpm
